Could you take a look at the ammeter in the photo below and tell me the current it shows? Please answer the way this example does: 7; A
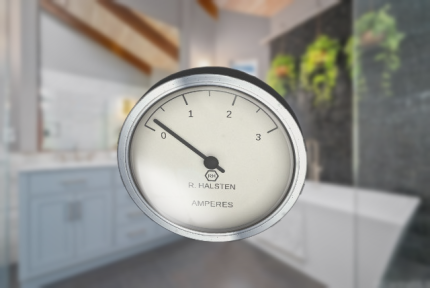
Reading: 0.25; A
